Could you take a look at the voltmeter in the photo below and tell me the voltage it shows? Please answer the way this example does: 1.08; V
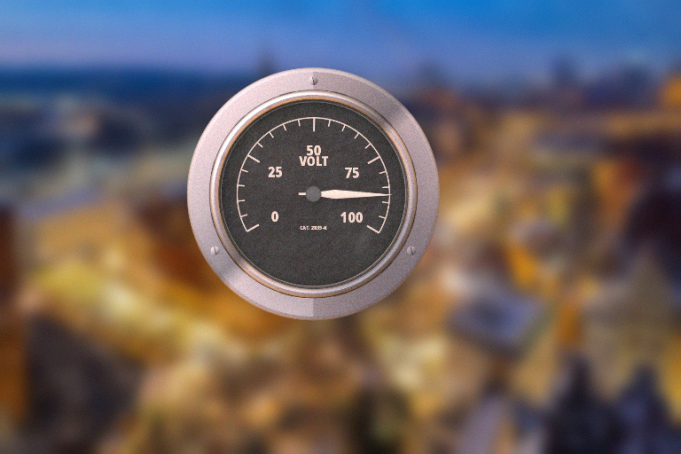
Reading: 87.5; V
